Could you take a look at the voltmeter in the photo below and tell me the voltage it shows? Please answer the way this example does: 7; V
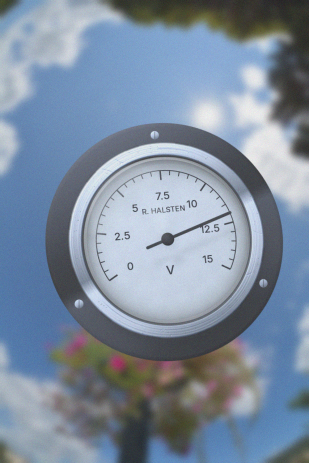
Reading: 12; V
